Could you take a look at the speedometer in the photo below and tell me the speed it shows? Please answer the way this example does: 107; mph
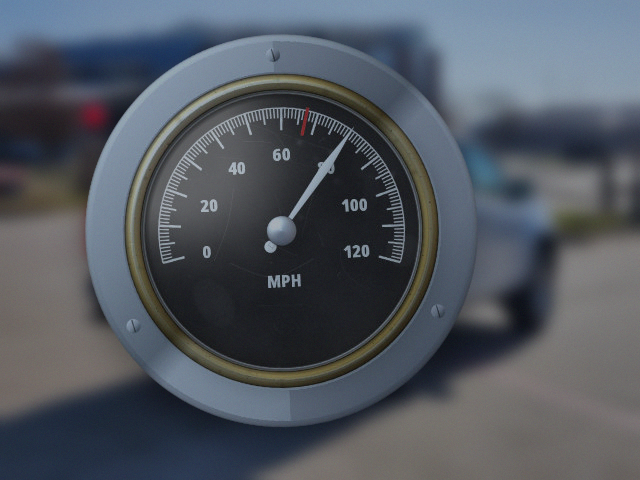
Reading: 80; mph
